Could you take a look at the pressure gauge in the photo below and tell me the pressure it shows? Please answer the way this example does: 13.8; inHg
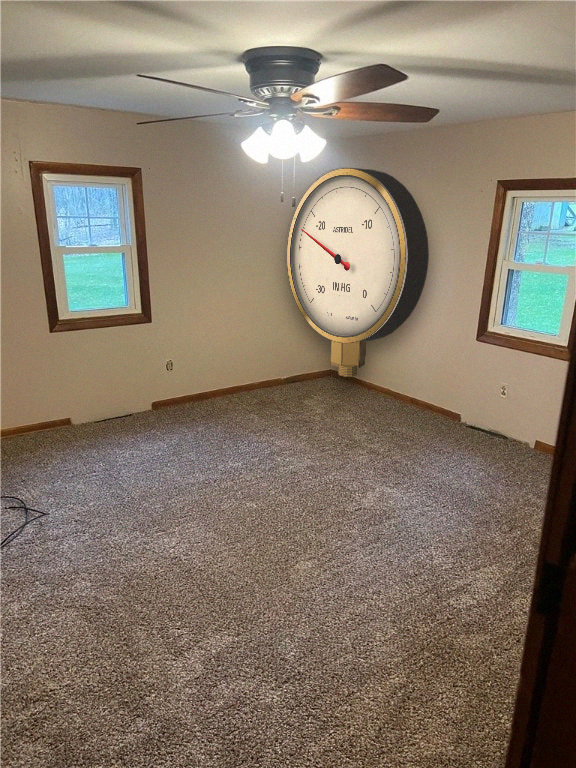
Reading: -22; inHg
